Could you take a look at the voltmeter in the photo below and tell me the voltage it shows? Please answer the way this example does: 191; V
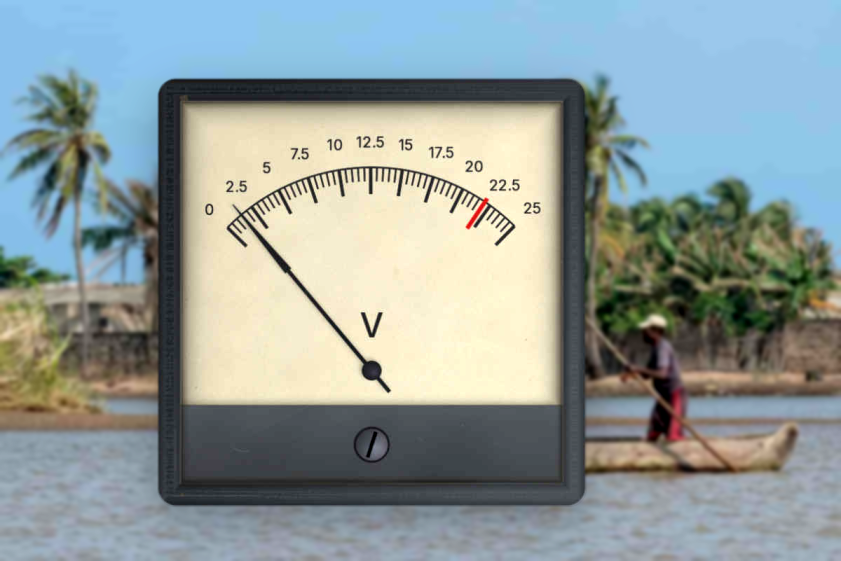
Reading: 1.5; V
